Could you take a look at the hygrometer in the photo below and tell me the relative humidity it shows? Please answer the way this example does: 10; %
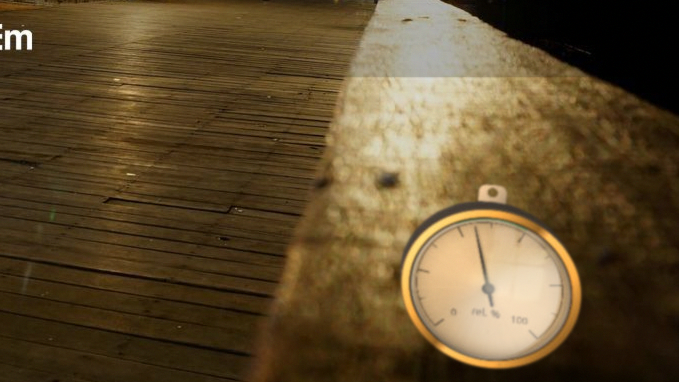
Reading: 45; %
